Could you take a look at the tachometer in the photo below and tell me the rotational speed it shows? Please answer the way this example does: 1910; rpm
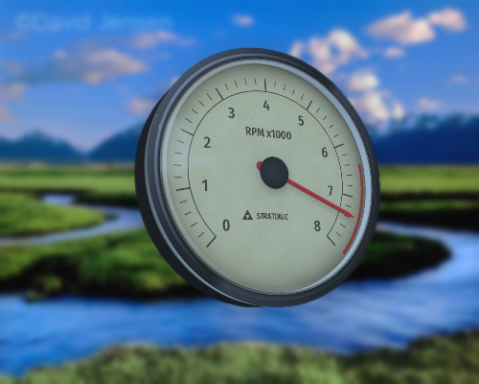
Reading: 7400; rpm
